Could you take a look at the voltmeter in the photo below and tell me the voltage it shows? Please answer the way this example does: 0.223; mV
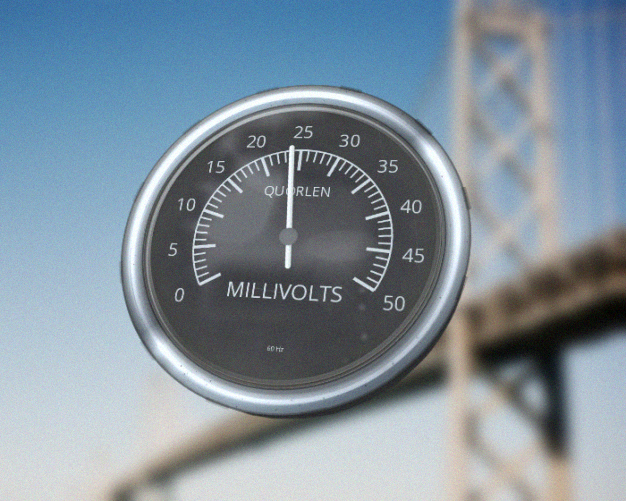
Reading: 24; mV
